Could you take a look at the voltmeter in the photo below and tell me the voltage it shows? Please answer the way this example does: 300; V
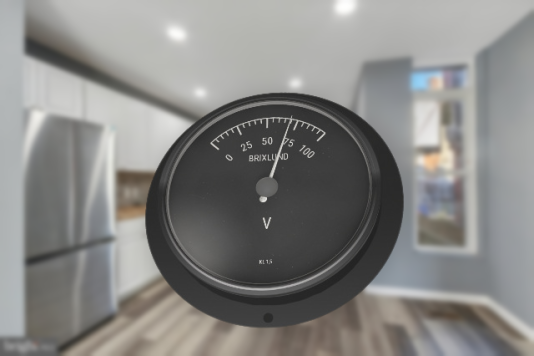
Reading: 70; V
